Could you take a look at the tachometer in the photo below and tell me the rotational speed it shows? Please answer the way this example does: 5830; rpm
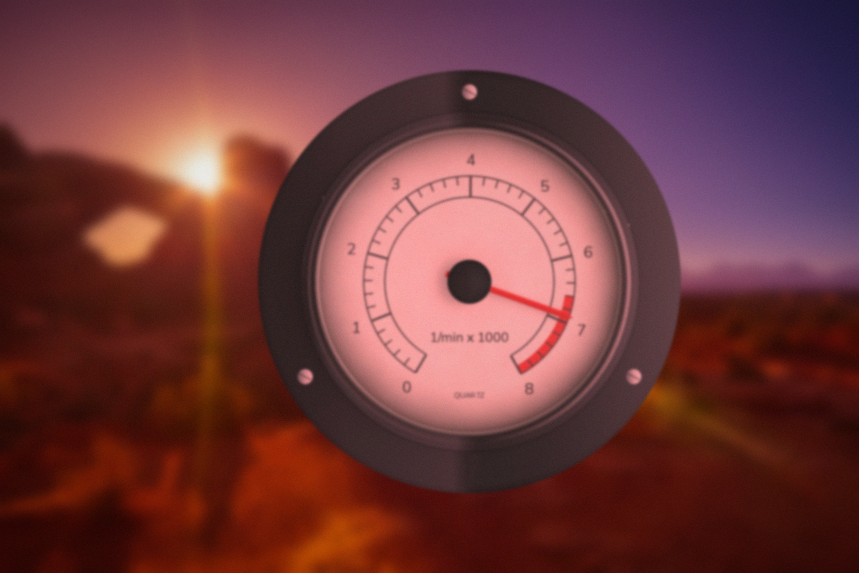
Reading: 6900; rpm
